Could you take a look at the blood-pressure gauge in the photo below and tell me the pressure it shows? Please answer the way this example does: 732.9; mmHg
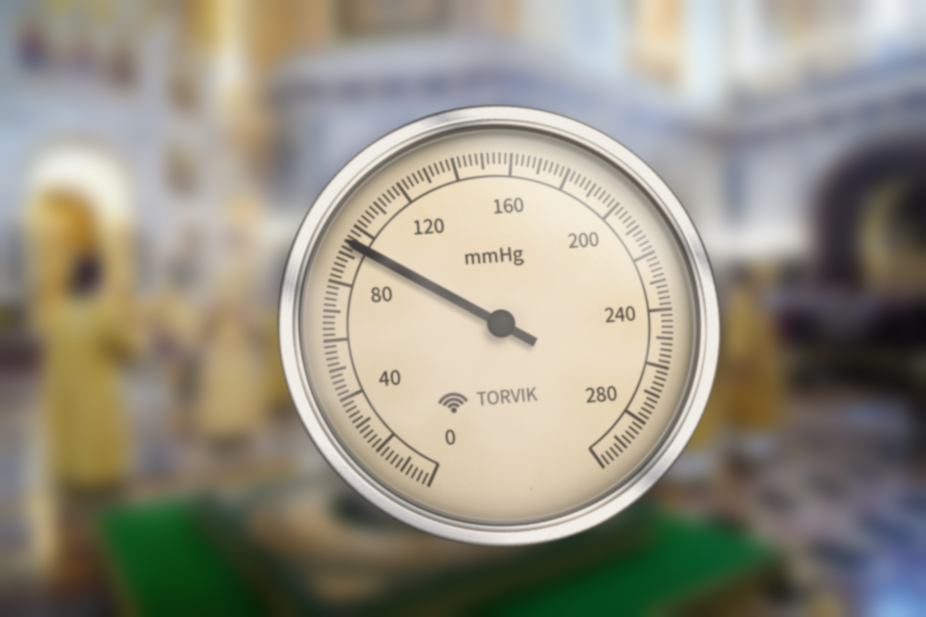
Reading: 94; mmHg
